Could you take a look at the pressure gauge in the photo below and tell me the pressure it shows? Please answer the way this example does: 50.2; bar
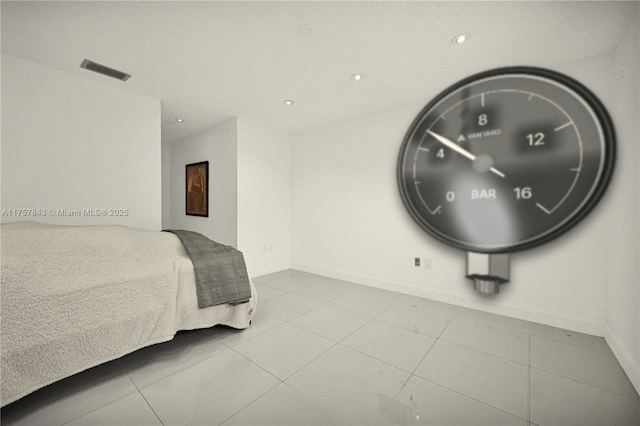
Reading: 5; bar
